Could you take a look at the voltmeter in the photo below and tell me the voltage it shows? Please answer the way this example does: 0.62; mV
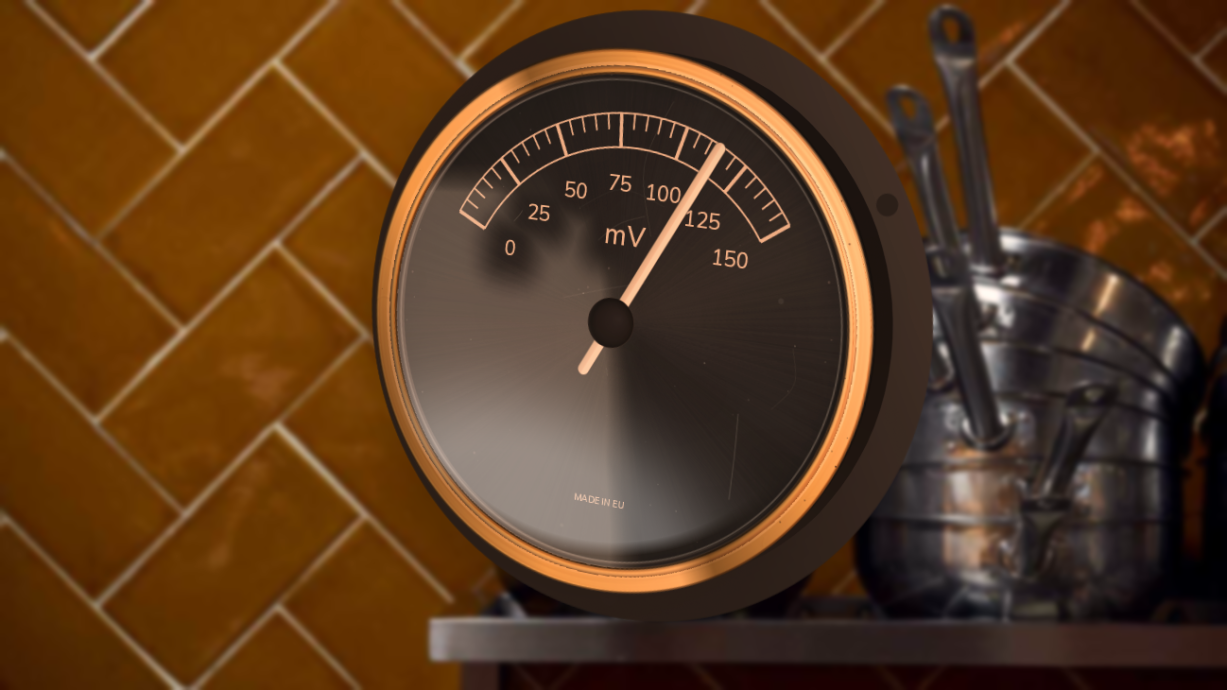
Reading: 115; mV
